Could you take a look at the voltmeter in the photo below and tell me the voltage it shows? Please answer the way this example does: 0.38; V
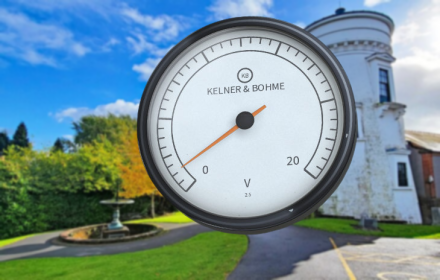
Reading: 1; V
